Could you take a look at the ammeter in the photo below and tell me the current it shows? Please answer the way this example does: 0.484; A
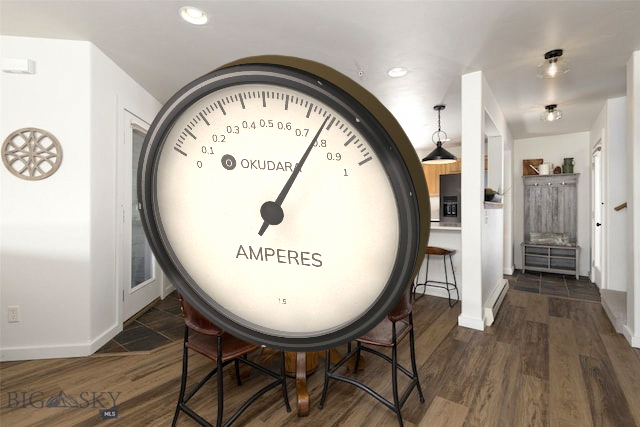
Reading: 0.78; A
